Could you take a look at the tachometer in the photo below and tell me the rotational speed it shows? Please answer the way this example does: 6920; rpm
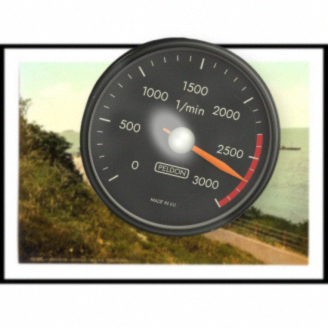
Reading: 2700; rpm
